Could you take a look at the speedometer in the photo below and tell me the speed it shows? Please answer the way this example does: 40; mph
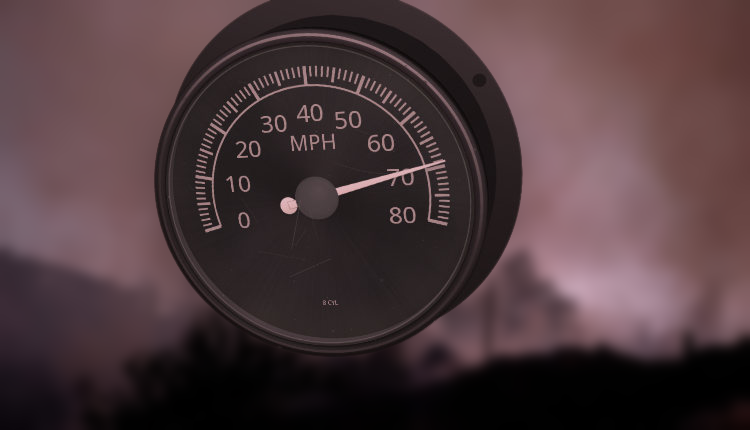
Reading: 69; mph
